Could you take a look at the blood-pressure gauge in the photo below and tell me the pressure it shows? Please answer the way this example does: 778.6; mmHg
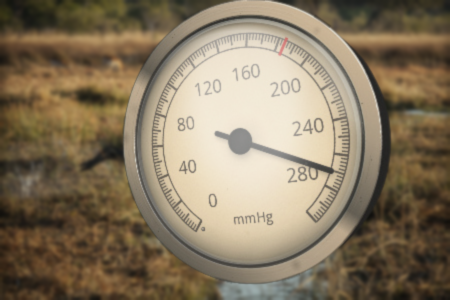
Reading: 270; mmHg
